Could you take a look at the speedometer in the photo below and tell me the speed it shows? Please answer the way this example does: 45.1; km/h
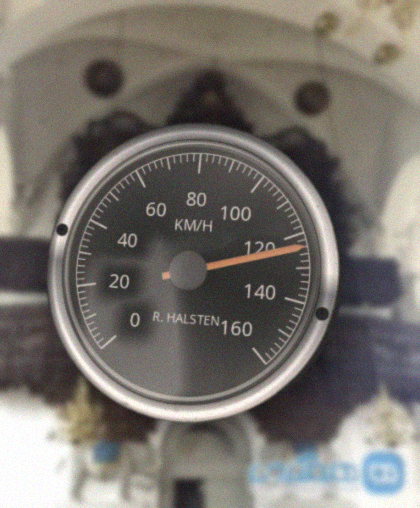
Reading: 124; km/h
